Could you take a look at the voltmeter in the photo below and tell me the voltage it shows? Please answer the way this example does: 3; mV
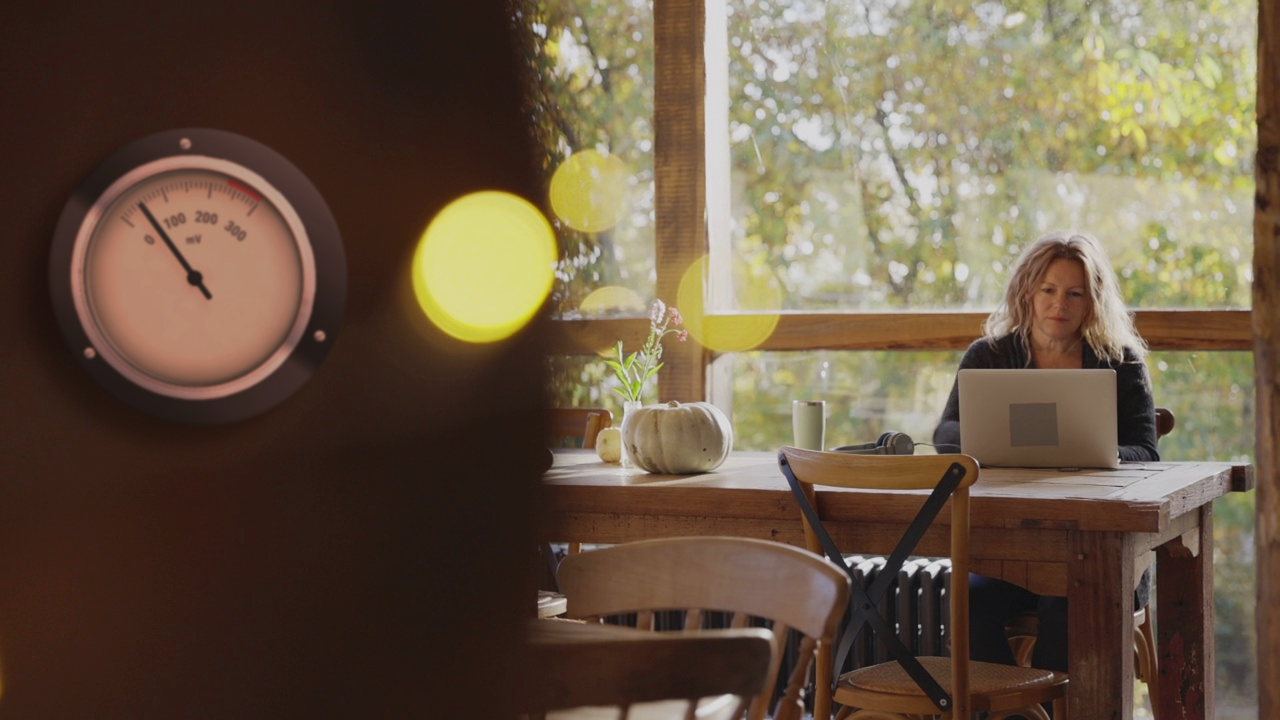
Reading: 50; mV
